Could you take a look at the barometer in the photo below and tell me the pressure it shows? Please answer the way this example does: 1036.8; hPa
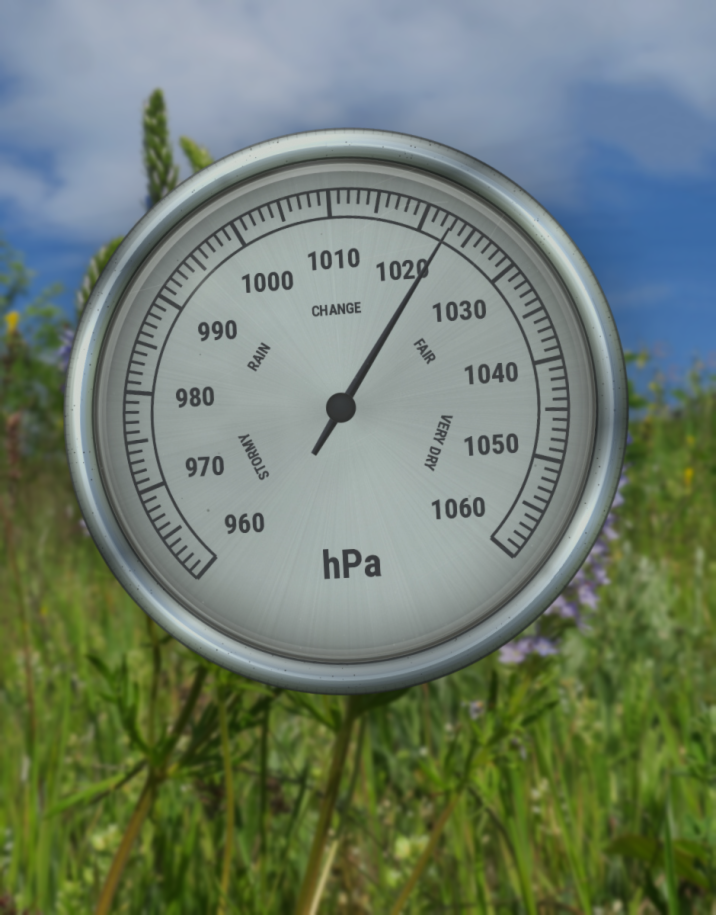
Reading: 1023; hPa
